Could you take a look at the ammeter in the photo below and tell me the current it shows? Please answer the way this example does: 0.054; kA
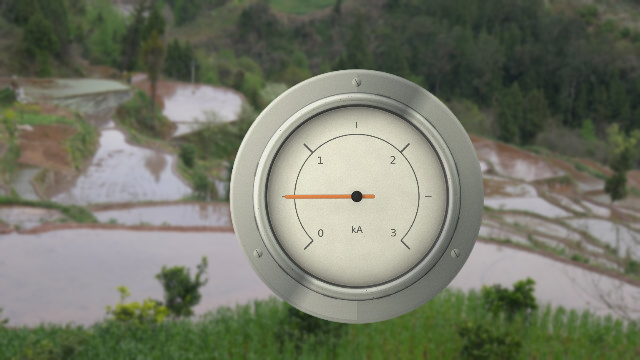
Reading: 0.5; kA
